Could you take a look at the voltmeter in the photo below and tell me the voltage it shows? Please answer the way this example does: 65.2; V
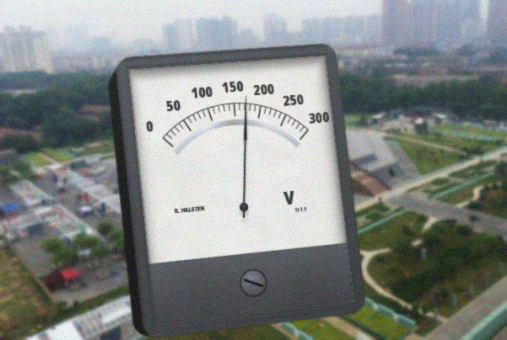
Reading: 170; V
